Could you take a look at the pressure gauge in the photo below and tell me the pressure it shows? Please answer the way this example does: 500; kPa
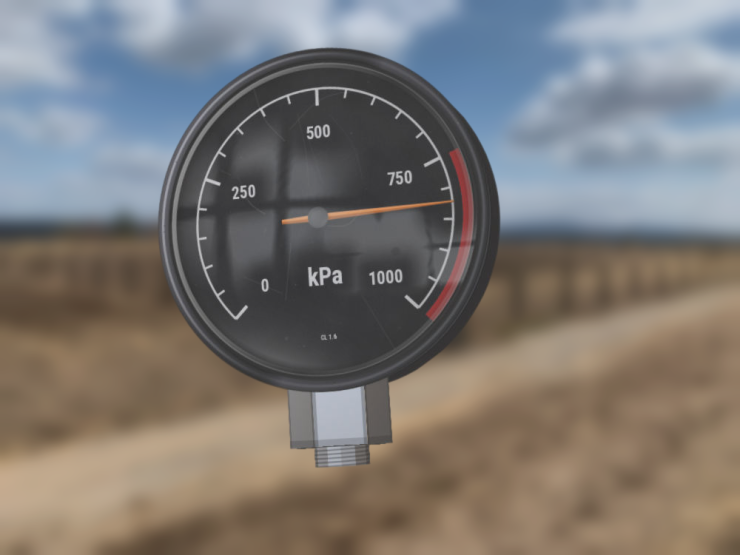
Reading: 825; kPa
